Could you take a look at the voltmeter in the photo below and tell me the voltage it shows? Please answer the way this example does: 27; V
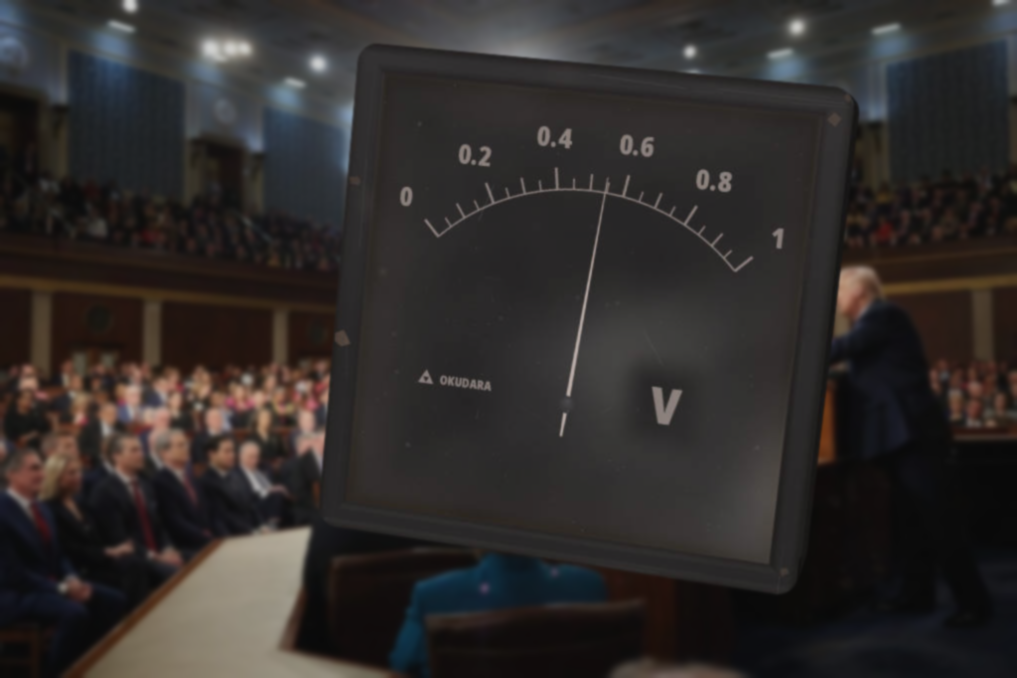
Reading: 0.55; V
